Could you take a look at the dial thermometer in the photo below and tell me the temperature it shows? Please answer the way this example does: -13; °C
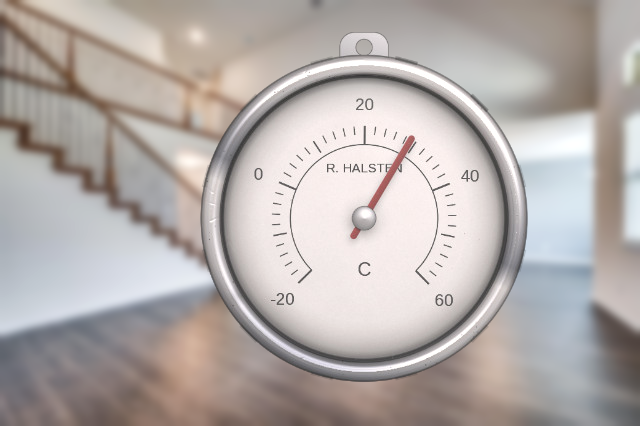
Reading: 29; °C
